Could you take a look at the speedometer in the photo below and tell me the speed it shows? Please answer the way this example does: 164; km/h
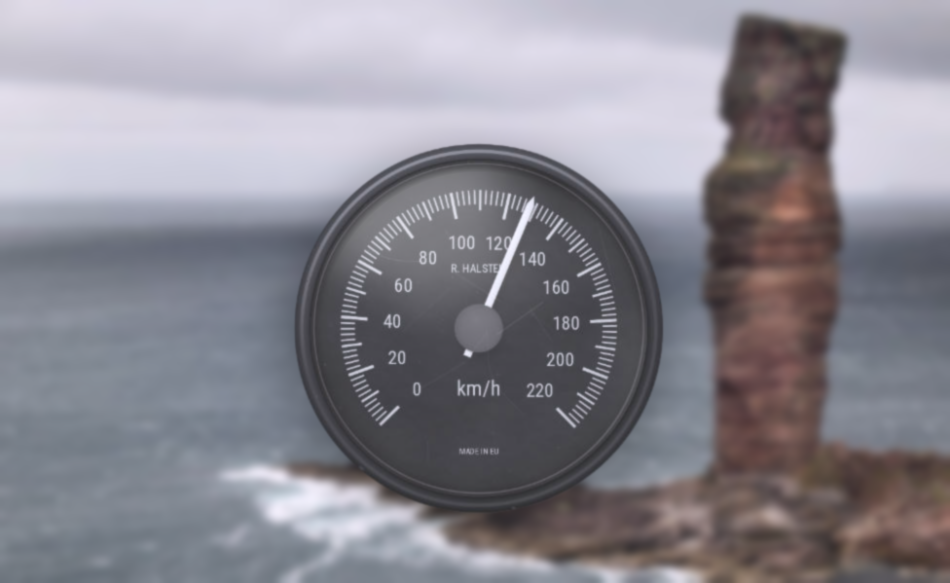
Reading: 128; km/h
